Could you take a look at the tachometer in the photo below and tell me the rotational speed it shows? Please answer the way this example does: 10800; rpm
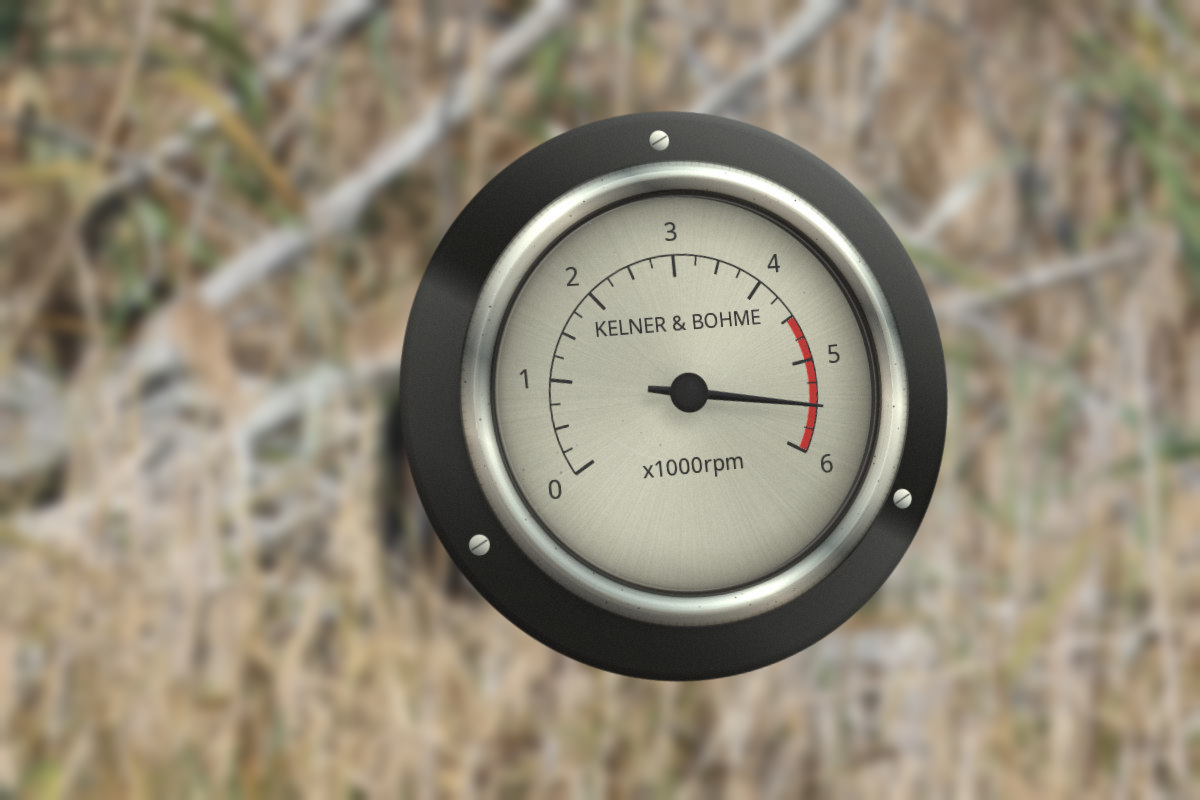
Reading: 5500; rpm
